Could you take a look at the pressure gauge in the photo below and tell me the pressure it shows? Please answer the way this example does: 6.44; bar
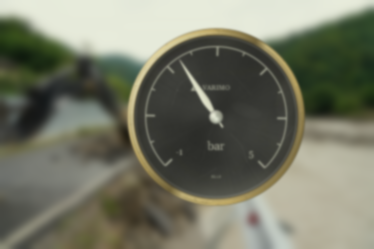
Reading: 1.25; bar
